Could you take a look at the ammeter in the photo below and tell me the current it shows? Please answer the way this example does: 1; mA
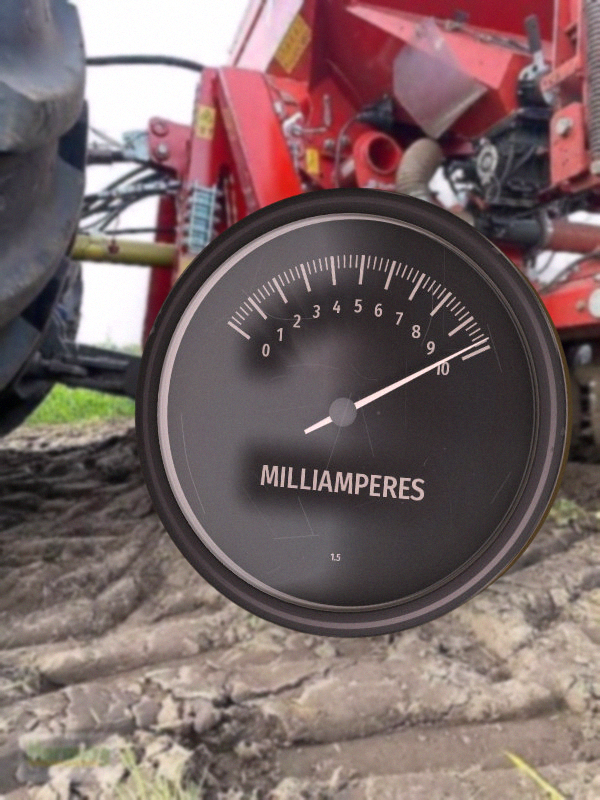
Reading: 9.8; mA
